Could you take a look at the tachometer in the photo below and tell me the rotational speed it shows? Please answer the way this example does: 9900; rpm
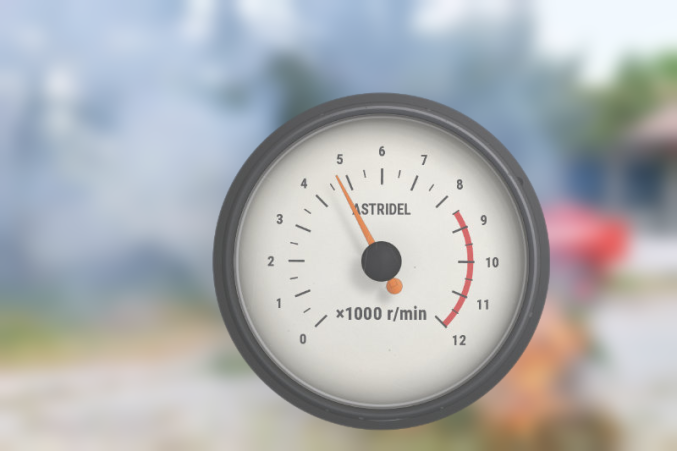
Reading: 4750; rpm
